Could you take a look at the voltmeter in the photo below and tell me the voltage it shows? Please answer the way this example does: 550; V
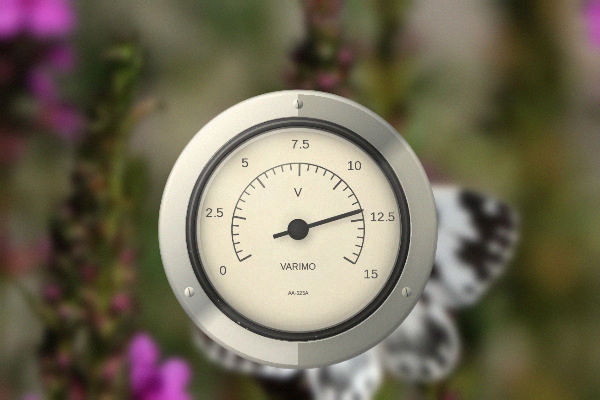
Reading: 12; V
